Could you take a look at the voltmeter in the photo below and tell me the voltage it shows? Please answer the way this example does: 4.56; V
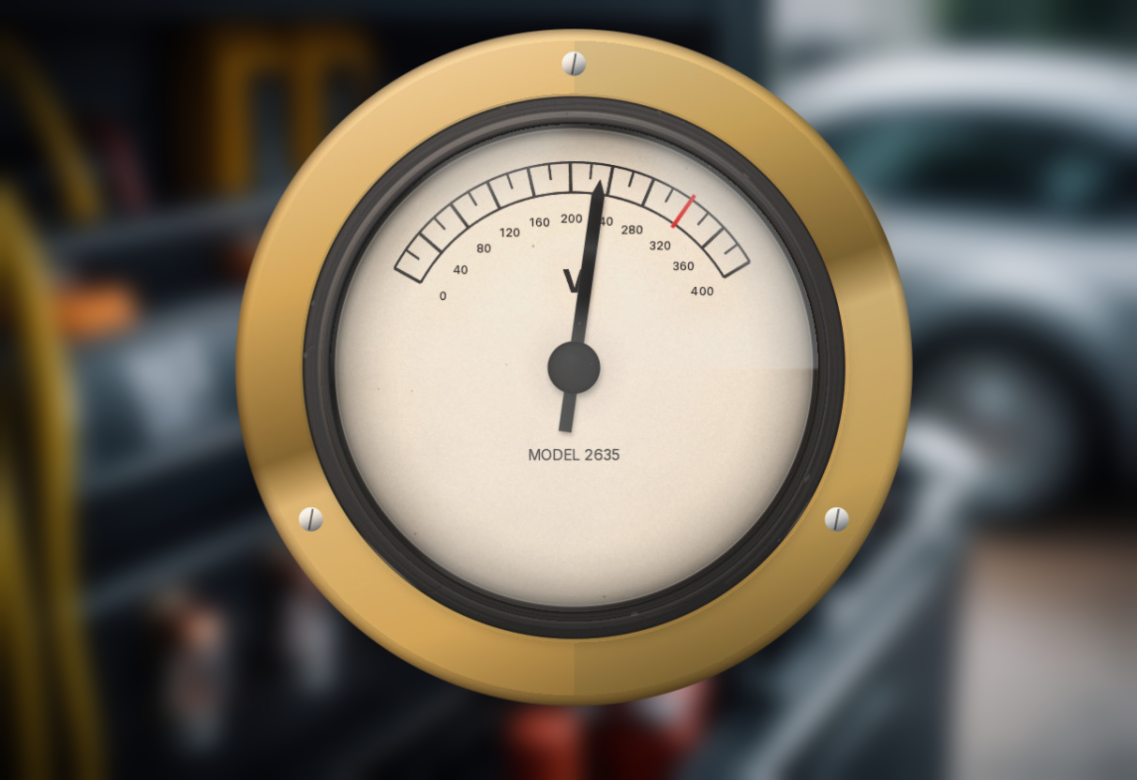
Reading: 230; V
